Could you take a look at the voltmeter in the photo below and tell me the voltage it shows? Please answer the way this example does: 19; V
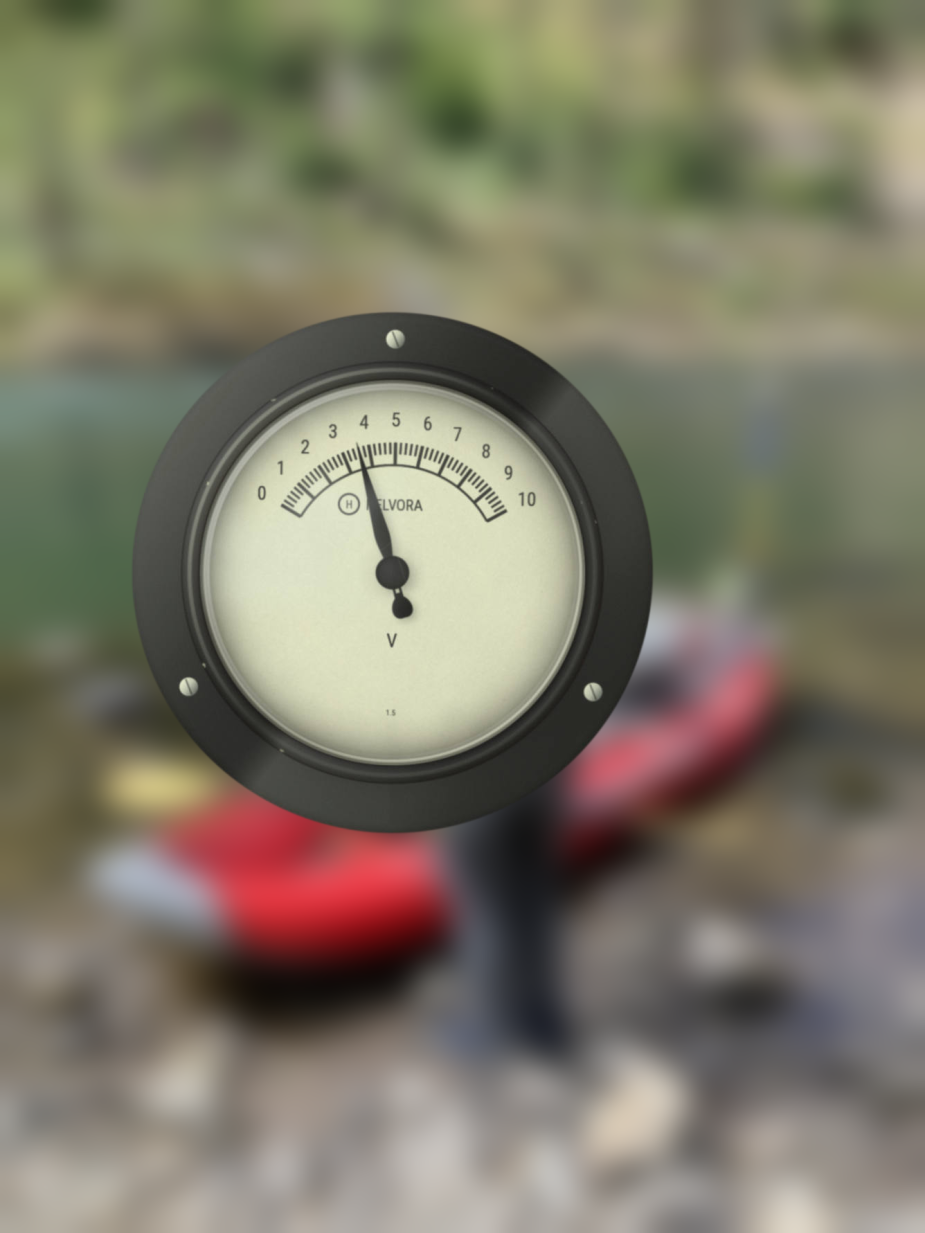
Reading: 3.6; V
